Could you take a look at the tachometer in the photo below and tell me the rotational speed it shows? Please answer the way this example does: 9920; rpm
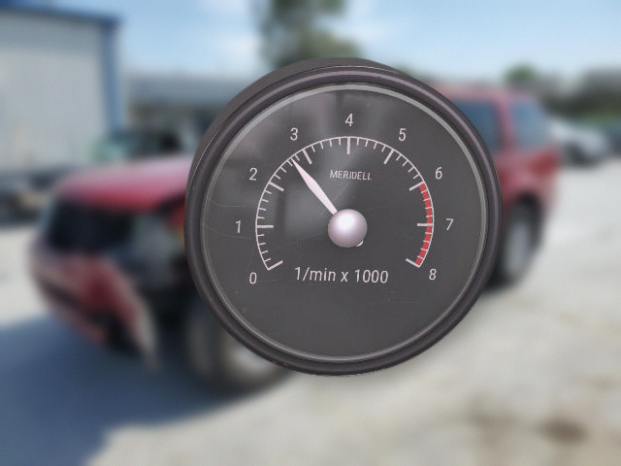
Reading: 2700; rpm
